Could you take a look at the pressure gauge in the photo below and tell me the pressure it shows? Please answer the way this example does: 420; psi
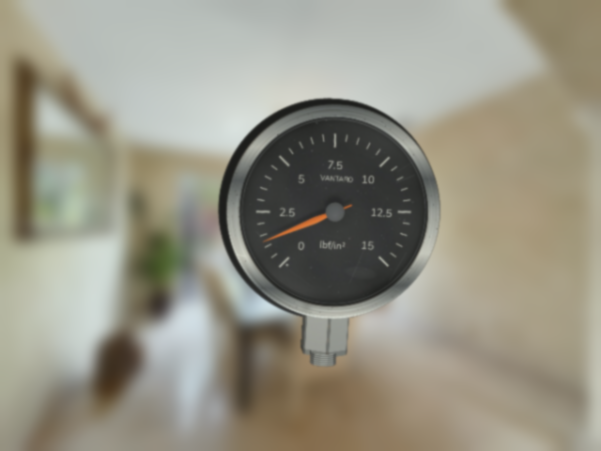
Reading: 1.25; psi
